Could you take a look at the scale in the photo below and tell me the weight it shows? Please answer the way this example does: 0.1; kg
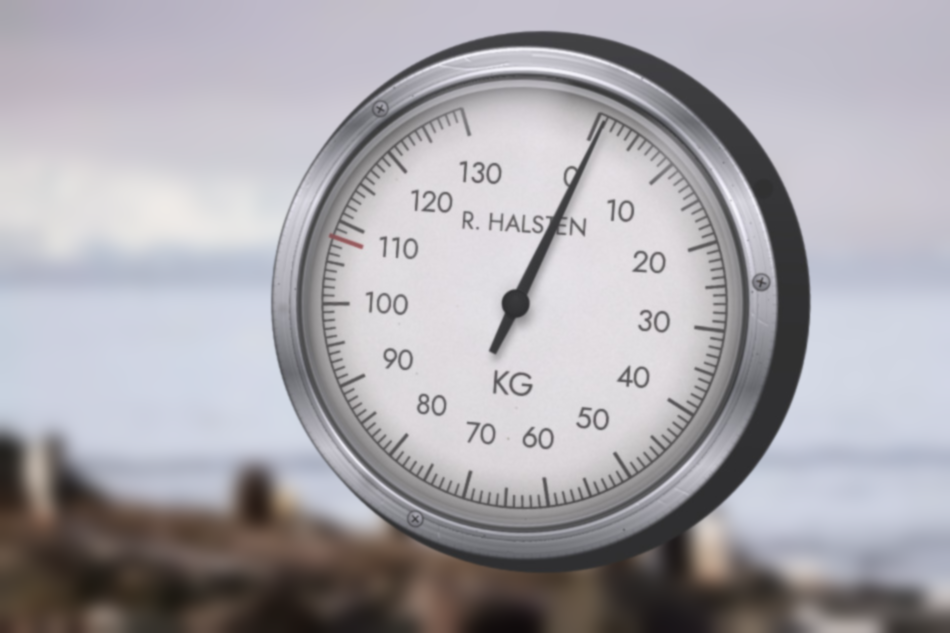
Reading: 1; kg
